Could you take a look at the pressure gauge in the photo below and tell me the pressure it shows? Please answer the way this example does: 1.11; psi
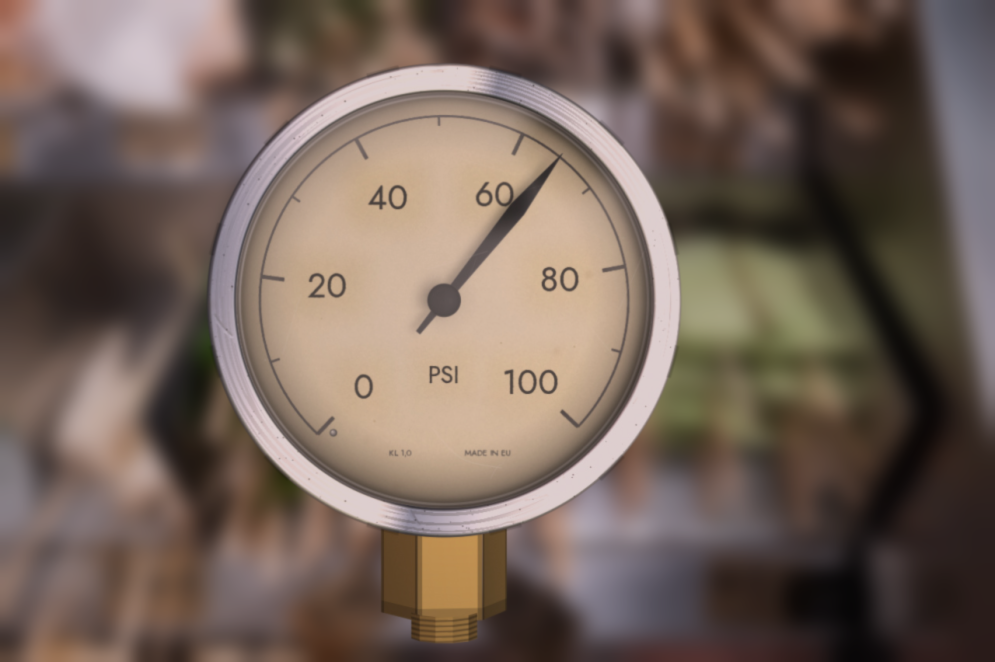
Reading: 65; psi
